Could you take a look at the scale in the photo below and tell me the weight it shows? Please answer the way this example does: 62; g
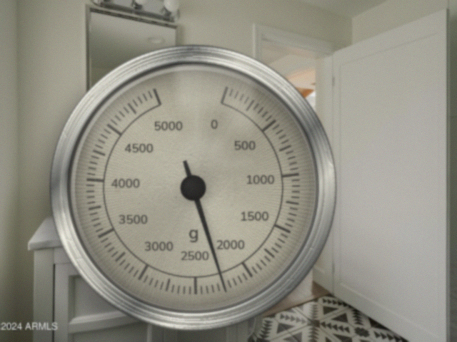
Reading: 2250; g
